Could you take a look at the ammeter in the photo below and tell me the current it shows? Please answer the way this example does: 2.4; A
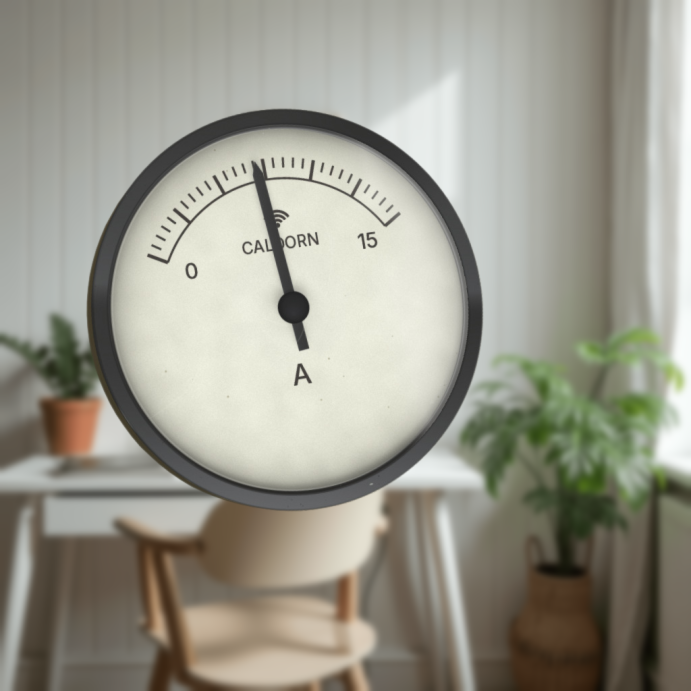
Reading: 7; A
